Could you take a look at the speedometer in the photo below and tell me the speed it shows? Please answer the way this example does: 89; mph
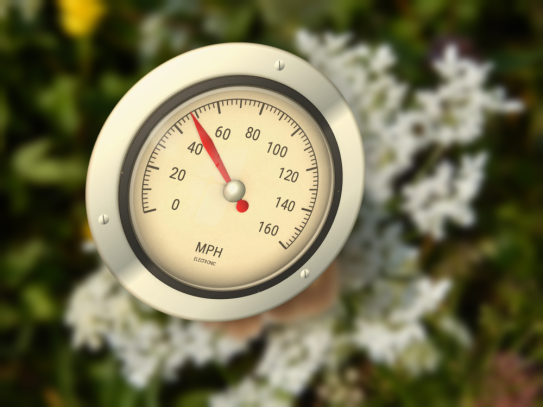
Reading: 48; mph
